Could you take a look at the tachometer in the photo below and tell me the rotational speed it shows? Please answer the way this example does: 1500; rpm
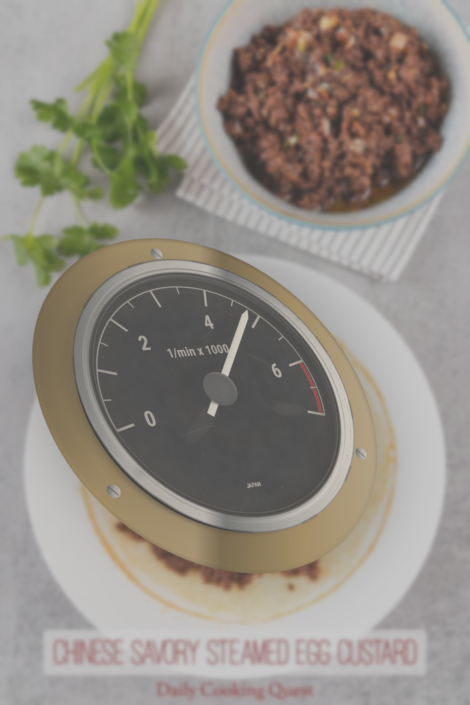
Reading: 4750; rpm
